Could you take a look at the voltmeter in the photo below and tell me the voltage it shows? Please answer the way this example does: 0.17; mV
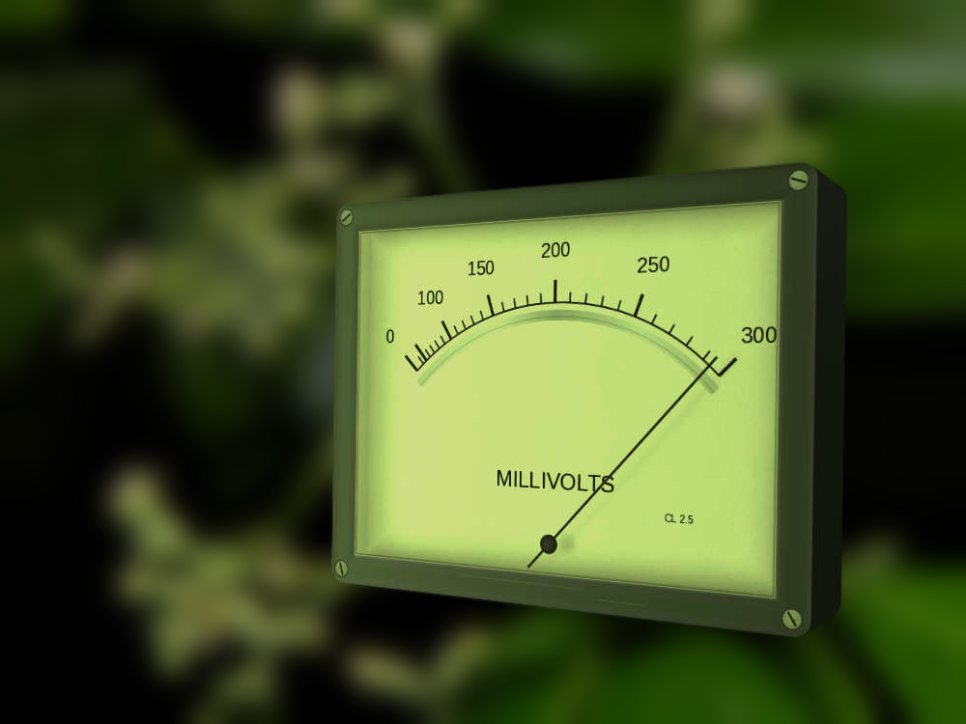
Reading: 295; mV
